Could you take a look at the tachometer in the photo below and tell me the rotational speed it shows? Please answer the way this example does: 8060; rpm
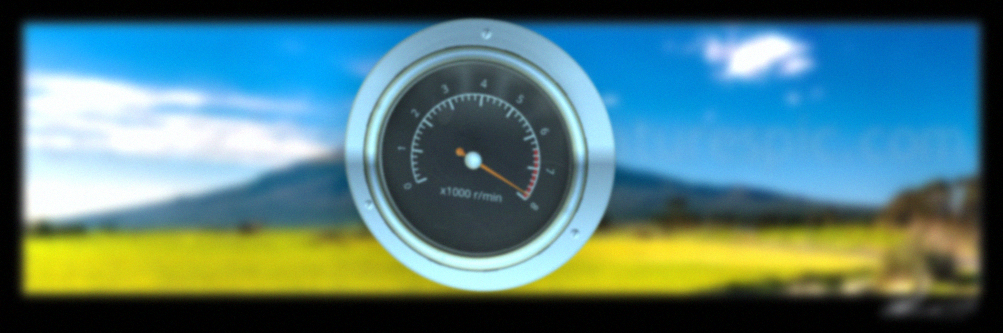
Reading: 7800; rpm
